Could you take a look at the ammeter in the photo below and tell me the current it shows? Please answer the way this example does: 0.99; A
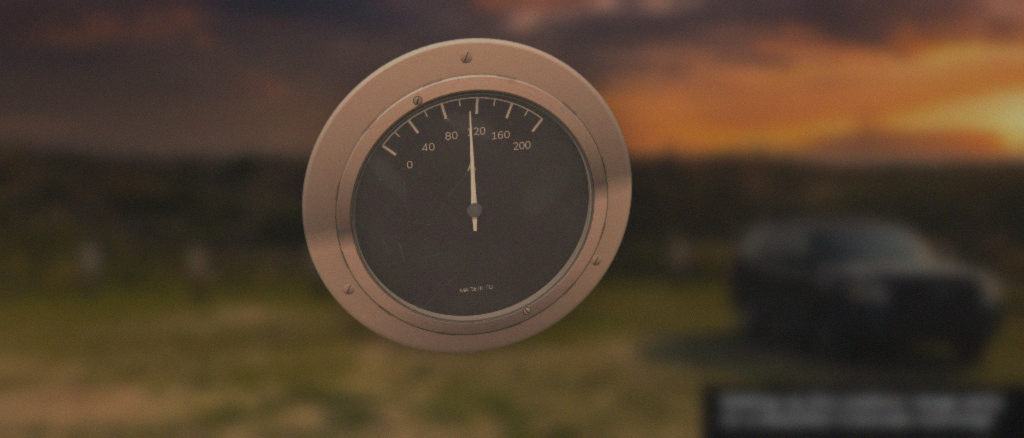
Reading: 110; A
